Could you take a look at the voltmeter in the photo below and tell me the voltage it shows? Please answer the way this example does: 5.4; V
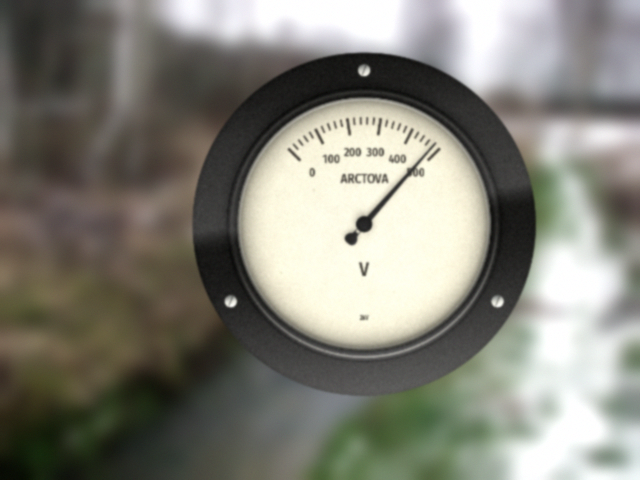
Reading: 480; V
